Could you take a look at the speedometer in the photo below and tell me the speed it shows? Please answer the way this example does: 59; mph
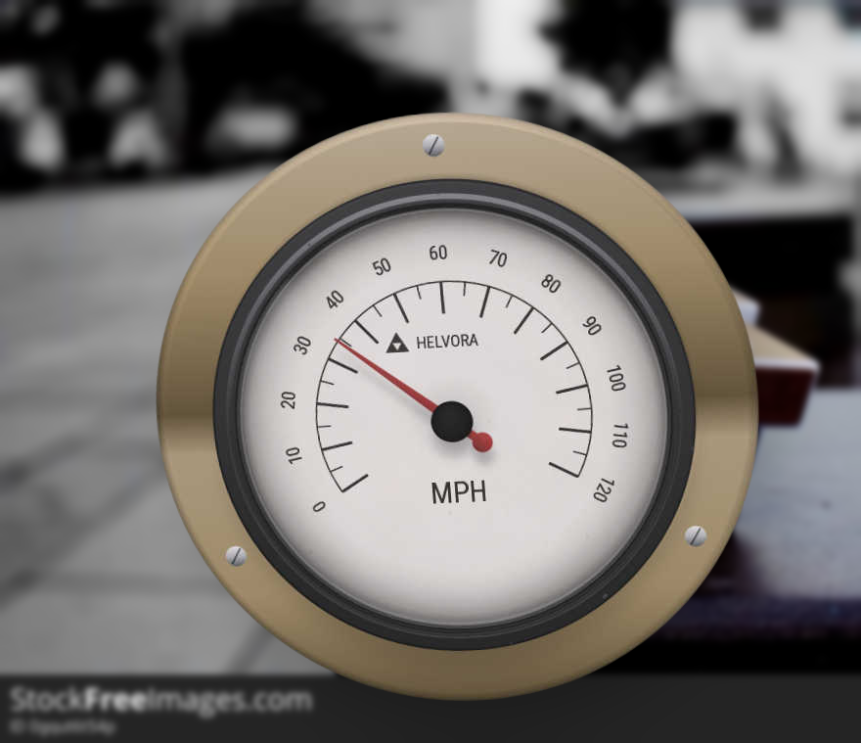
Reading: 35; mph
